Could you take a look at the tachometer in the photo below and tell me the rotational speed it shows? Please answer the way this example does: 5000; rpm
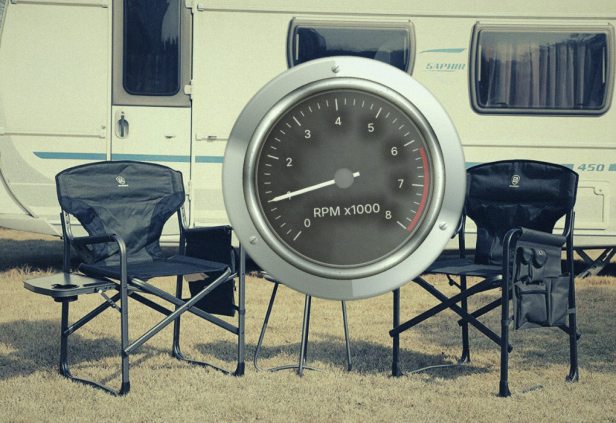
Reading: 1000; rpm
